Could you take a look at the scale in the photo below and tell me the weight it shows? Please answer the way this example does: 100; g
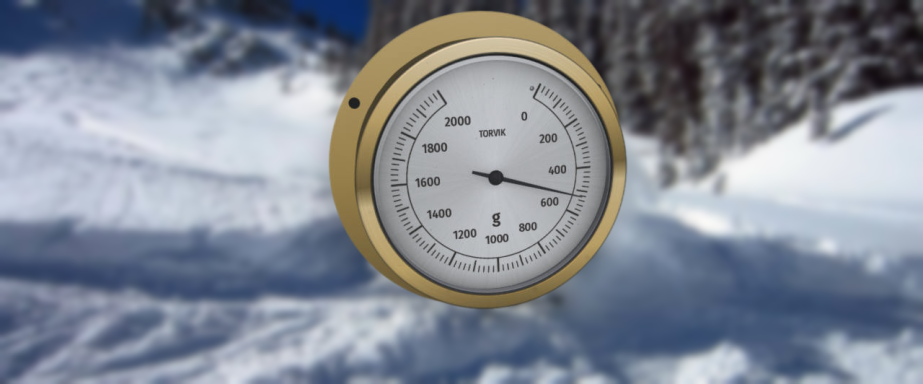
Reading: 520; g
